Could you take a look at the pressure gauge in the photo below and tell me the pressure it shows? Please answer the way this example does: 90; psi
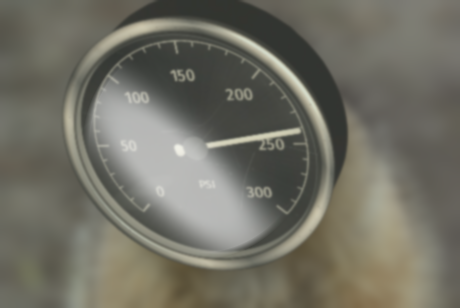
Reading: 240; psi
